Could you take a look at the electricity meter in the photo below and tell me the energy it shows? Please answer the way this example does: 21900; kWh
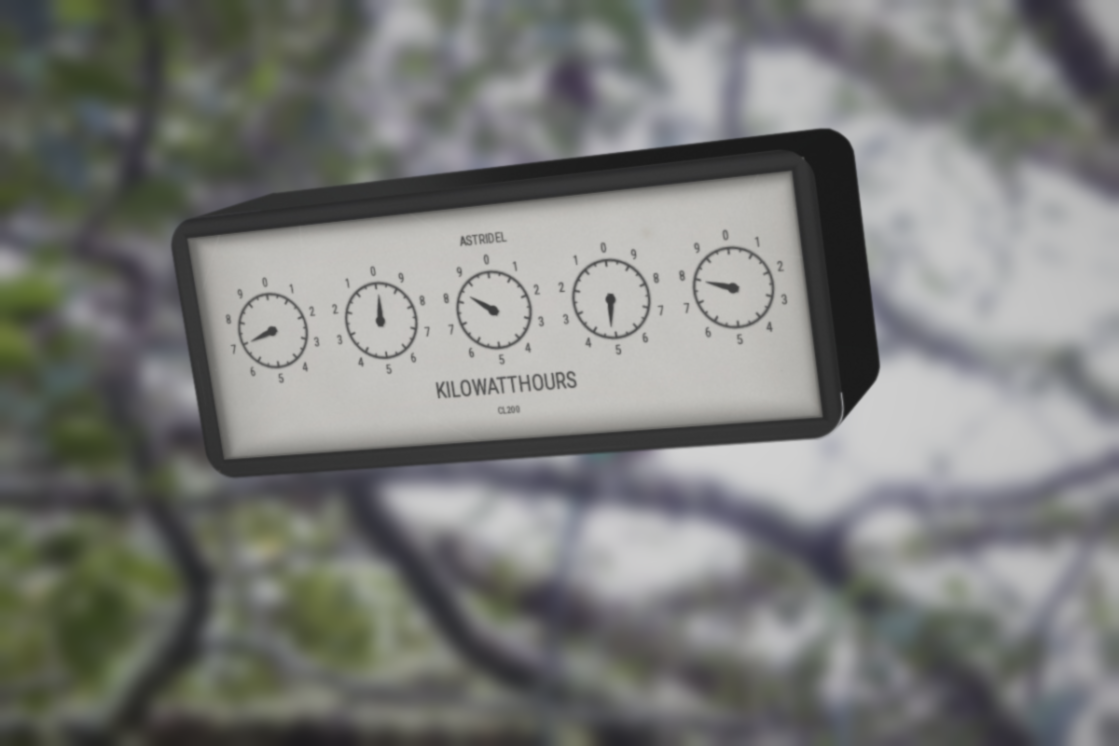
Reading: 69848; kWh
